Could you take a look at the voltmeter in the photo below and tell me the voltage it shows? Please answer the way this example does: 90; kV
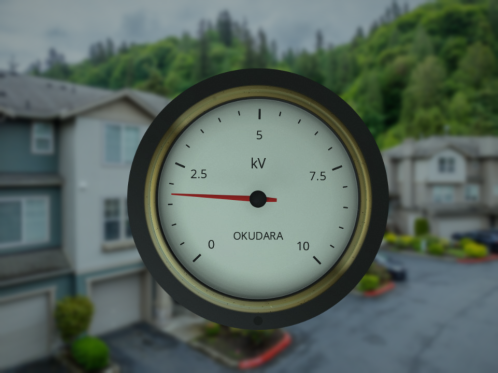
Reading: 1.75; kV
